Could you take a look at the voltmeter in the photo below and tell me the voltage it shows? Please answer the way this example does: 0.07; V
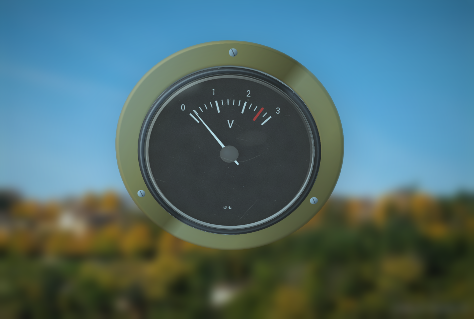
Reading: 0.2; V
